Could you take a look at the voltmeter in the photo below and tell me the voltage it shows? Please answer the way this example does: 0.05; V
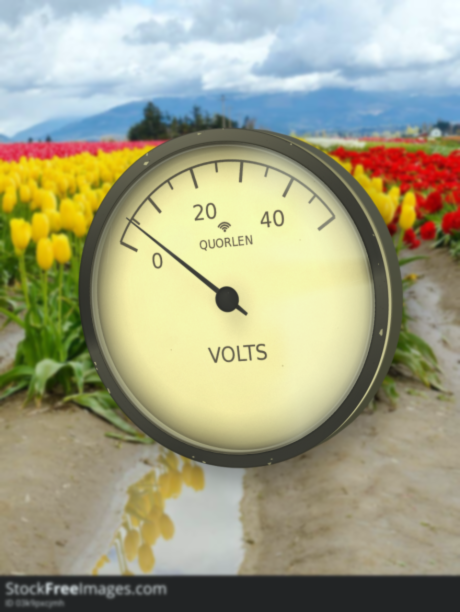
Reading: 5; V
